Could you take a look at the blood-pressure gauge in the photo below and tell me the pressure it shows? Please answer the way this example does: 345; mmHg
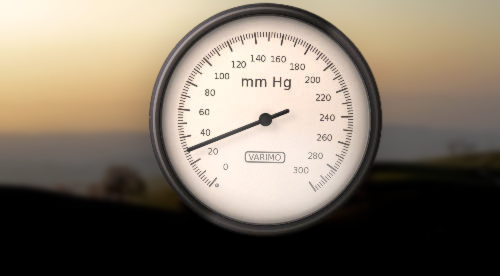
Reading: 30; mmHg
